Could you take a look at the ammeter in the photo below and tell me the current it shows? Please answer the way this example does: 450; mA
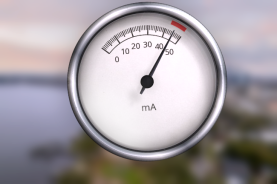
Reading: 45; mA
